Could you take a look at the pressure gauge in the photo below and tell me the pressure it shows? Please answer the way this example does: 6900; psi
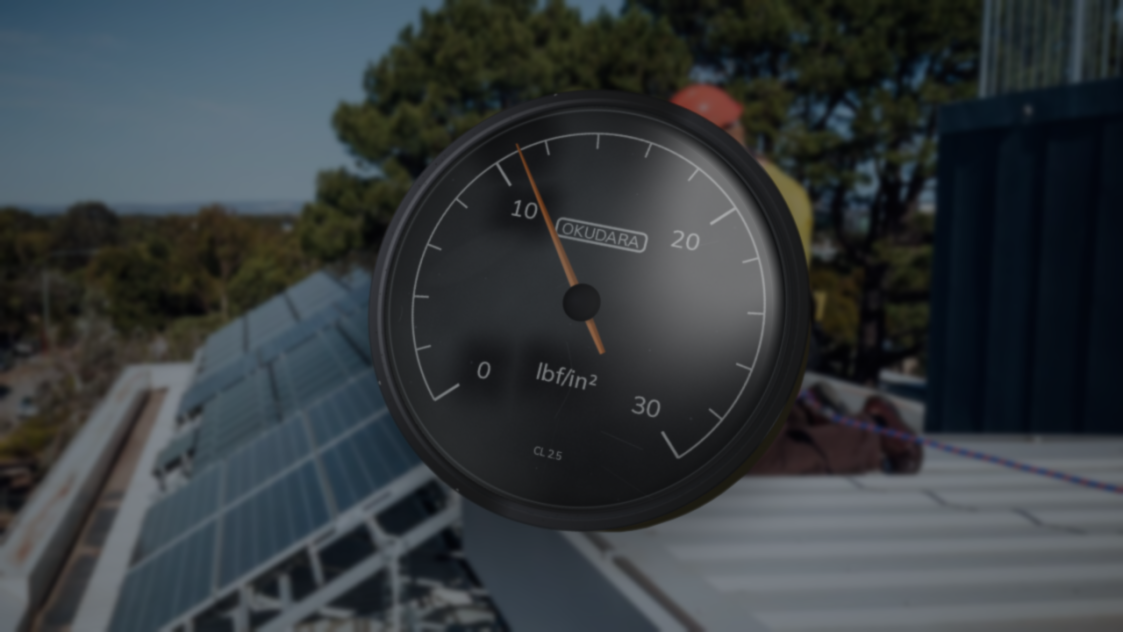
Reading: 11; psi
